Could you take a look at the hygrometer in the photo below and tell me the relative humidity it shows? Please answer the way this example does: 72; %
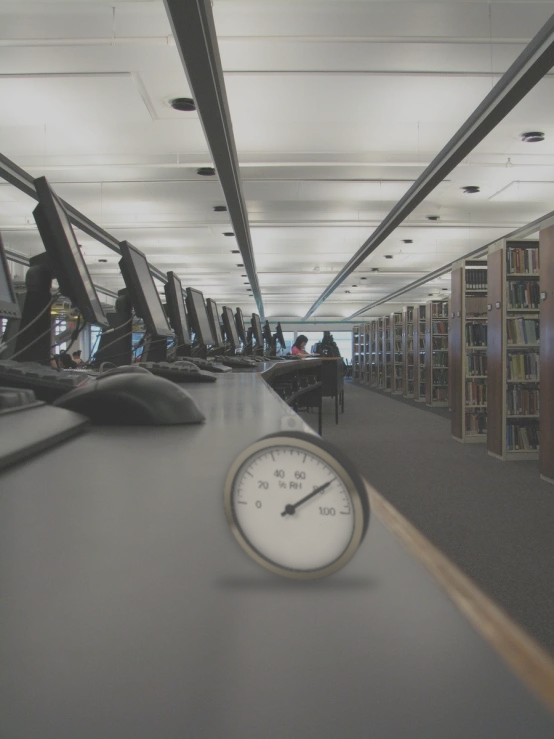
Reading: 80; %
